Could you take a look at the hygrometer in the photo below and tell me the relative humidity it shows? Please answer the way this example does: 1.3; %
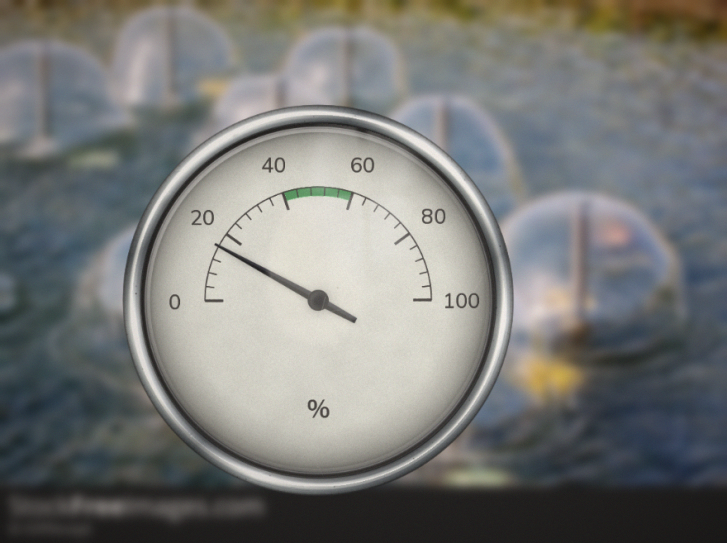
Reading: 16; %
